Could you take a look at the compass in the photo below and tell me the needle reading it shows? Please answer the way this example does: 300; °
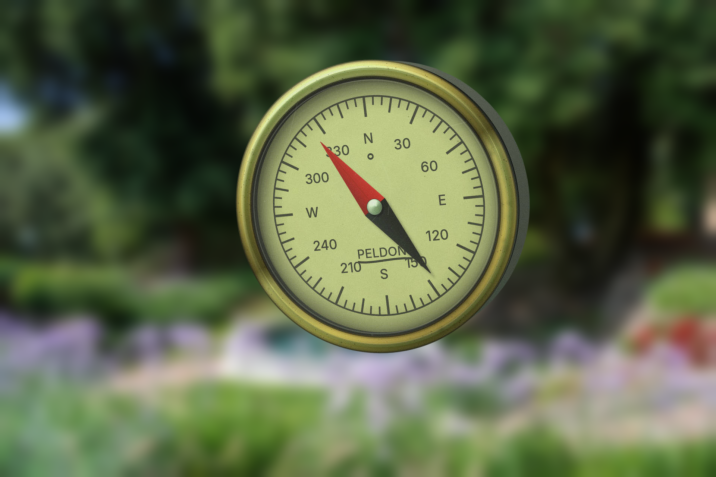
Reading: 325; °
